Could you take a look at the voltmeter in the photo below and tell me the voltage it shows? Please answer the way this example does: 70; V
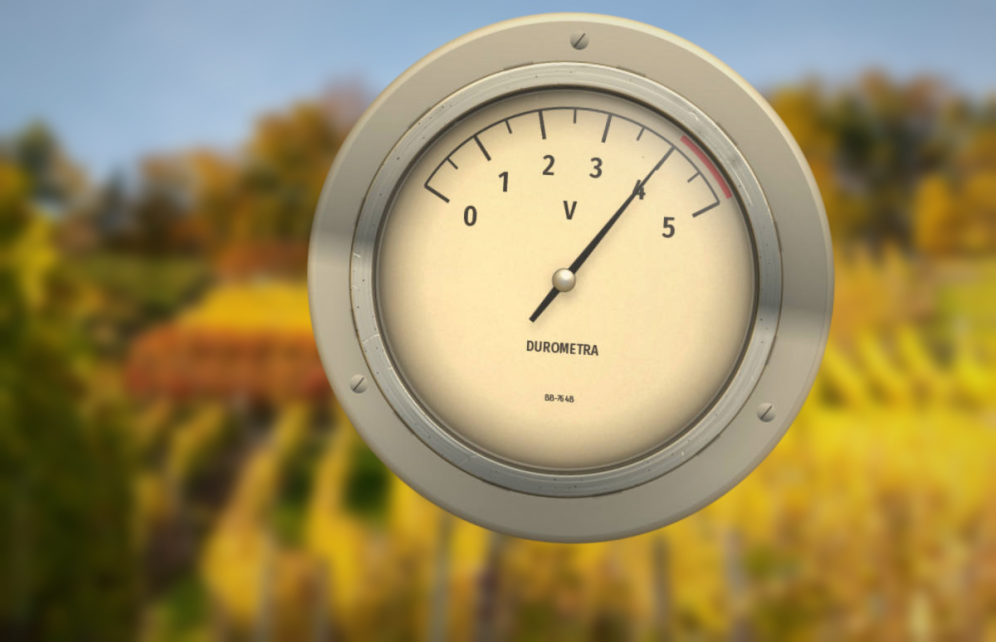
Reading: 4; V
